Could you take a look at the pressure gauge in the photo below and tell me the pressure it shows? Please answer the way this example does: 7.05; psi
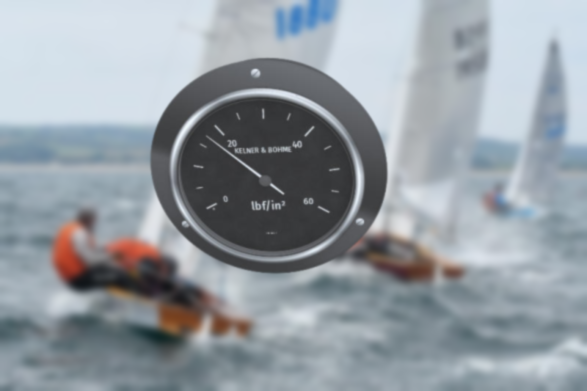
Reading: 17.5; psi
